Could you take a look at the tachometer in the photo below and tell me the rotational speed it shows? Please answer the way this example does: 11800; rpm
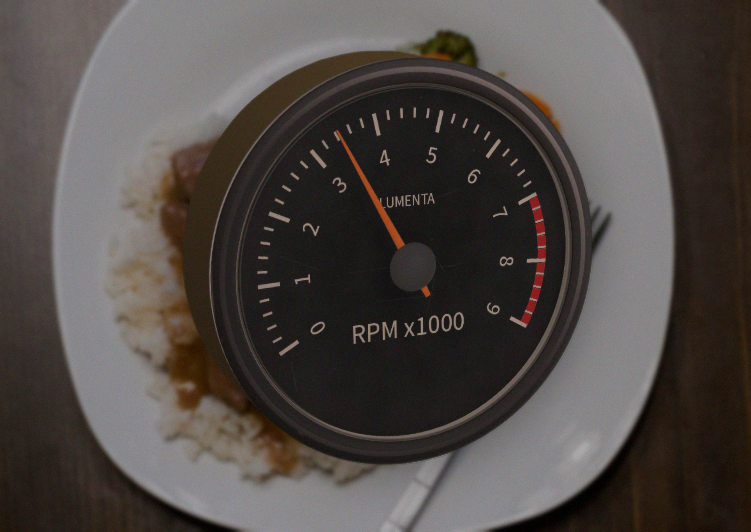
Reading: 3400; rpm
